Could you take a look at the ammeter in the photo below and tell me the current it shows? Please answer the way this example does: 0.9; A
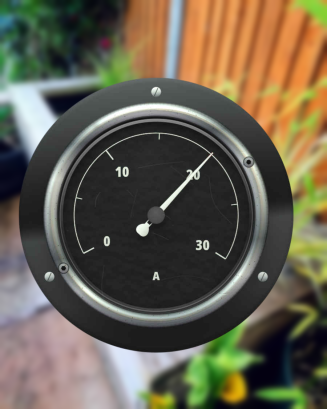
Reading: 20; A
